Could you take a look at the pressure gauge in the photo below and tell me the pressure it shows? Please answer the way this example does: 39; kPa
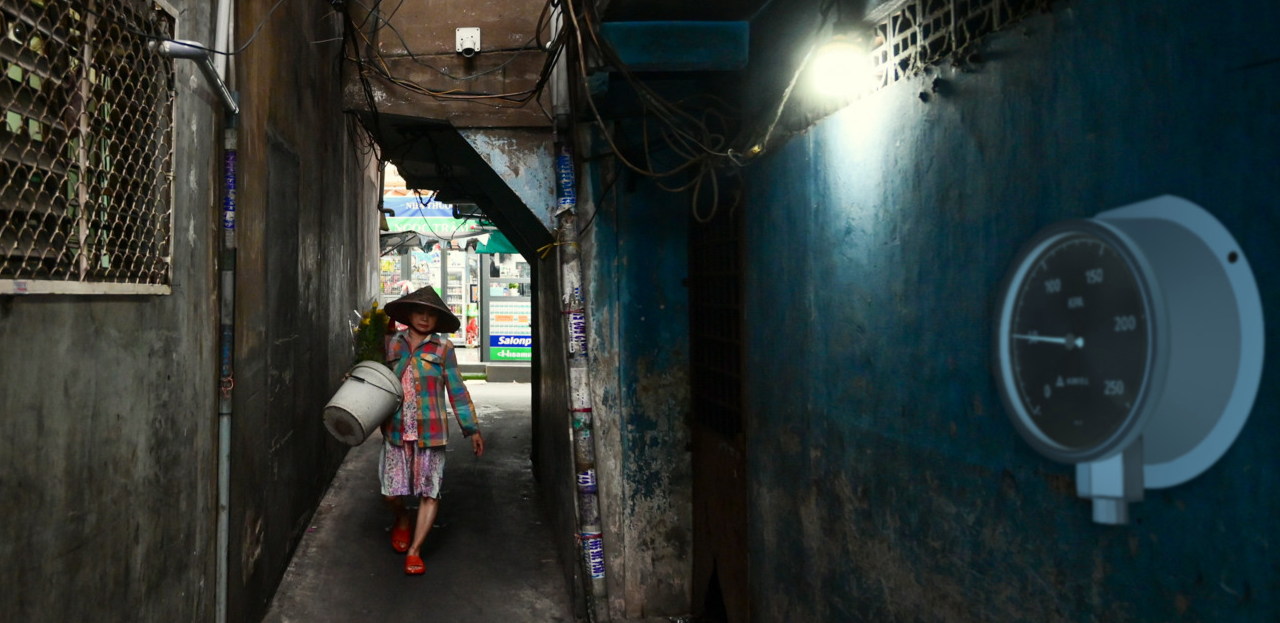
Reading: 50; kPa
